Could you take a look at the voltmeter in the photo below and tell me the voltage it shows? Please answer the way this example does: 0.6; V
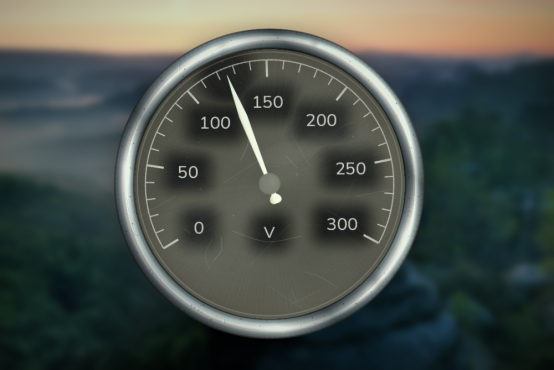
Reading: 125; V
